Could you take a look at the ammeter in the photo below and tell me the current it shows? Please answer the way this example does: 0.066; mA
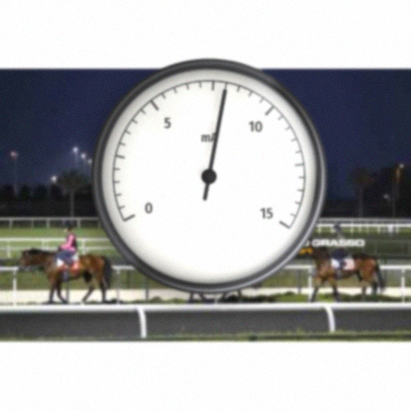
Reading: 8; mA
